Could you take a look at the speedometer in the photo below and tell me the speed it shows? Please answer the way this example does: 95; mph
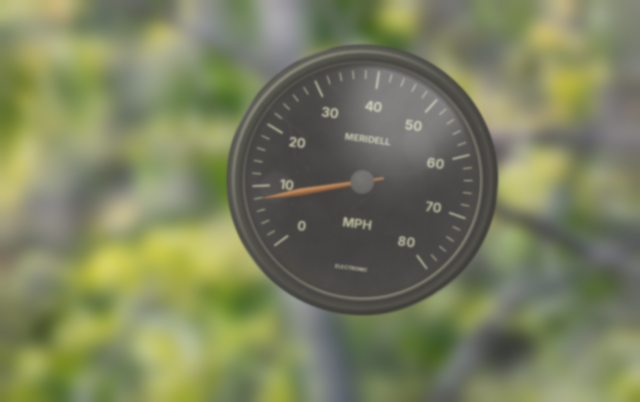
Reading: 8; mph
